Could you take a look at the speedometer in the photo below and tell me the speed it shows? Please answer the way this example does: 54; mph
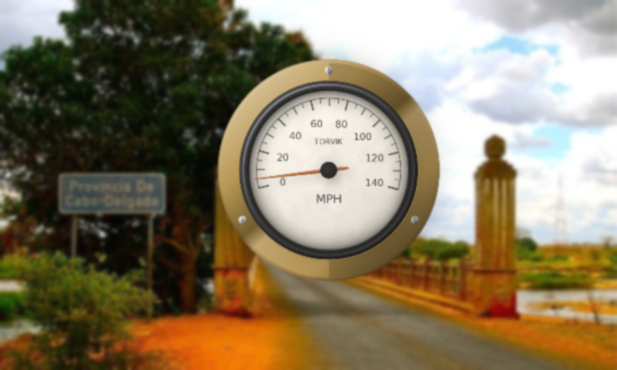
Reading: 5; mph
